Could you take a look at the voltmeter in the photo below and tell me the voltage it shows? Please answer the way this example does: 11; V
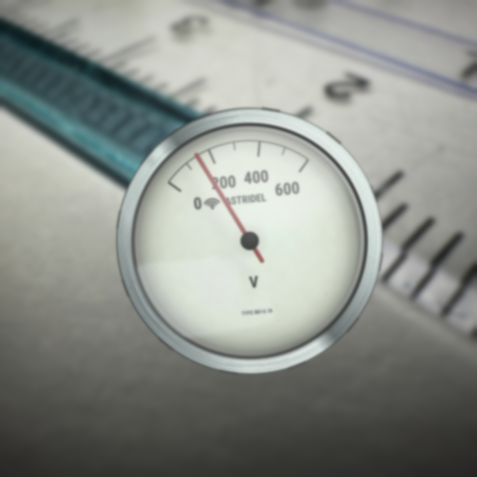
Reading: 150; V
